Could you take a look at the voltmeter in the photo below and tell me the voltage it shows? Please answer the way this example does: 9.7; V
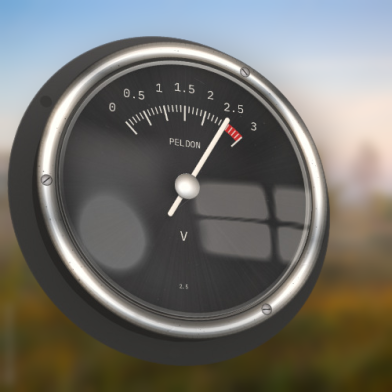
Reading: 2.5; V
